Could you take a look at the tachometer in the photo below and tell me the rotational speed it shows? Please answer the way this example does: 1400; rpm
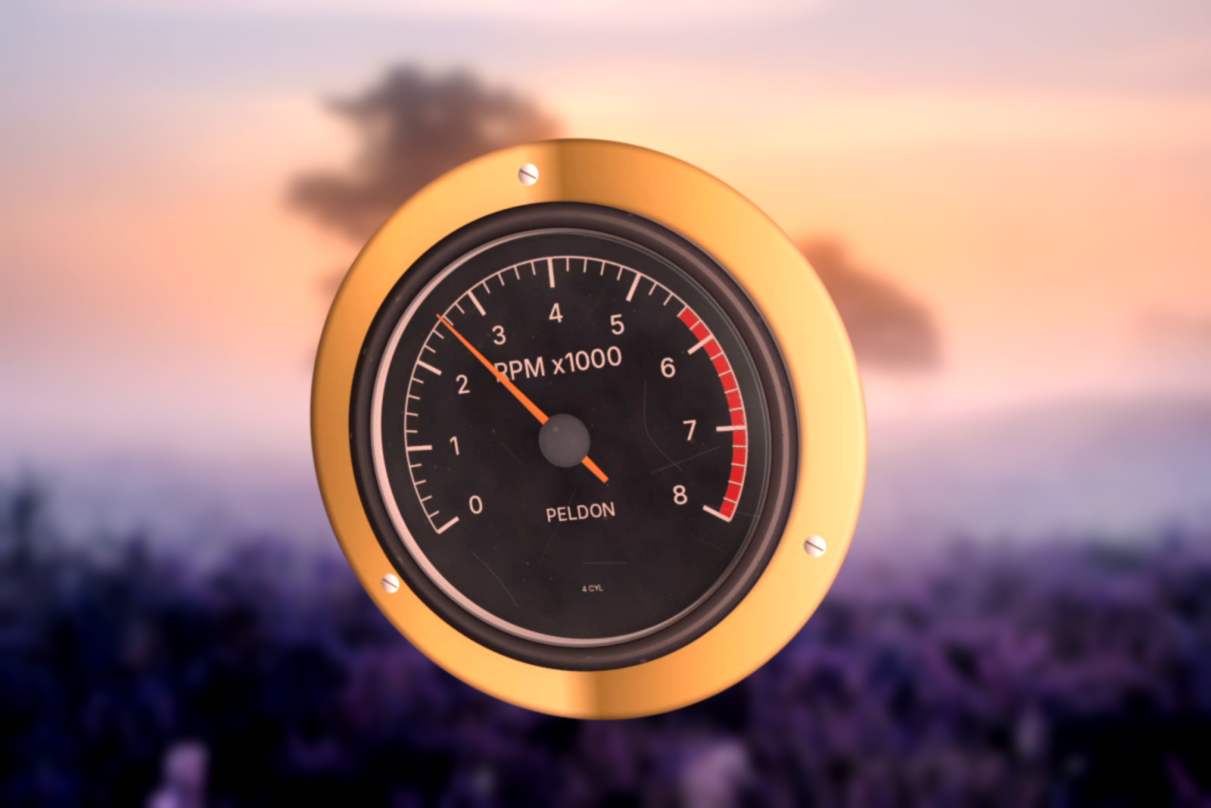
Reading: 2600; rpm
